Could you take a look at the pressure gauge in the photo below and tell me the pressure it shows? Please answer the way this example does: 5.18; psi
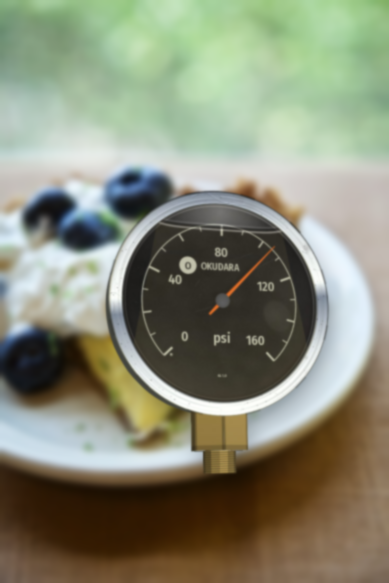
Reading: 105; psi
